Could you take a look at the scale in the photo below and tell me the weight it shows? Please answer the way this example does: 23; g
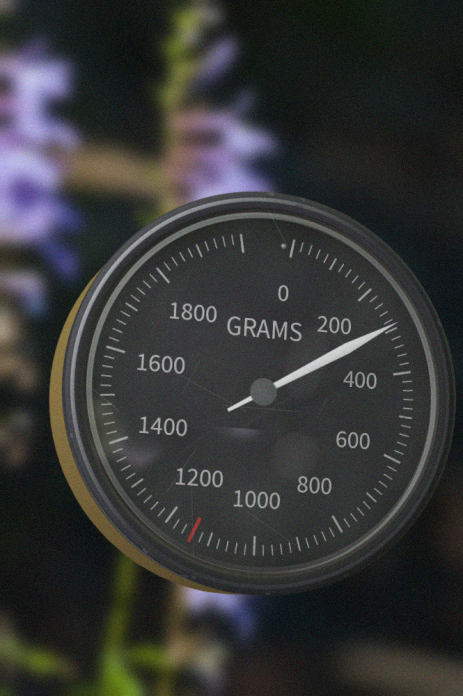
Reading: 290; g
